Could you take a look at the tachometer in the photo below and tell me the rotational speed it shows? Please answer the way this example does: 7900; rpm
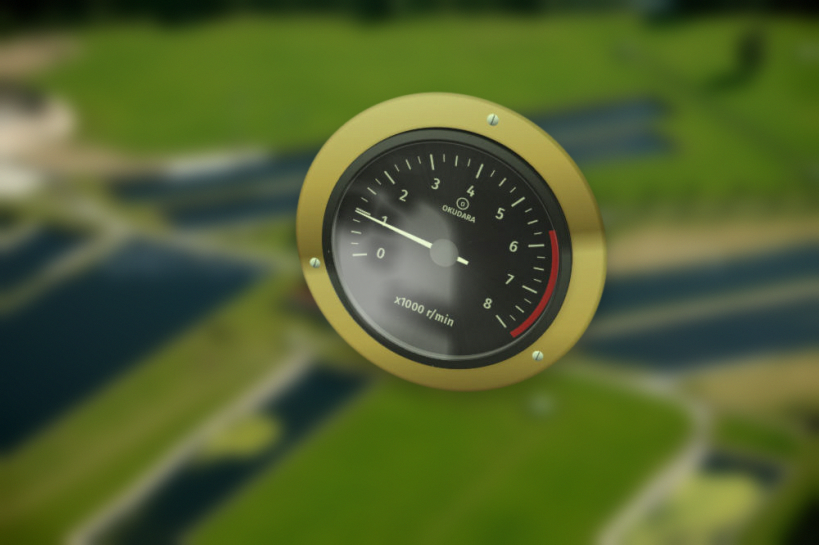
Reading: 1000; rpm
